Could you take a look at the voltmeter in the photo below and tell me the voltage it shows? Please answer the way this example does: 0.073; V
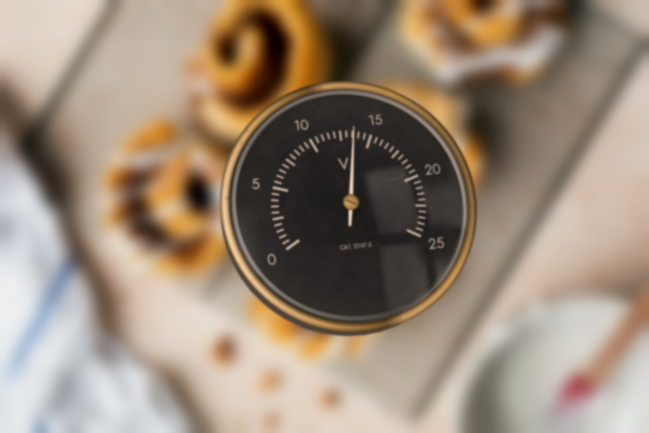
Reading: 13.5; V
